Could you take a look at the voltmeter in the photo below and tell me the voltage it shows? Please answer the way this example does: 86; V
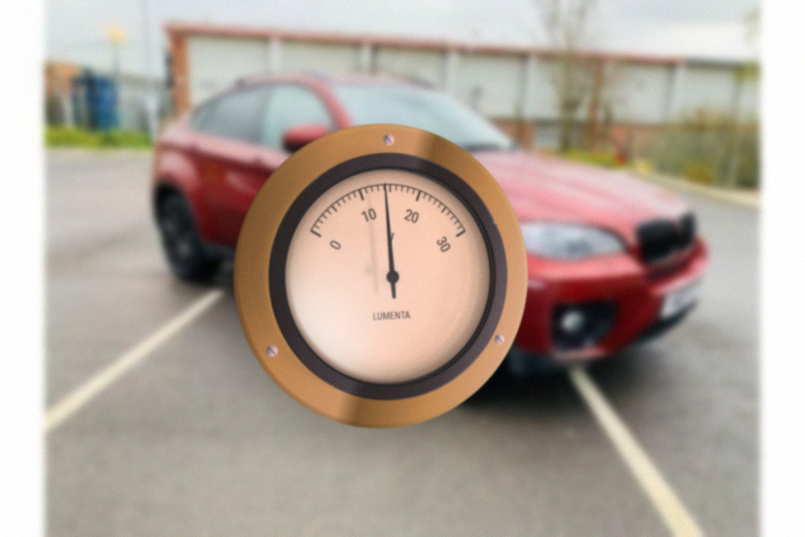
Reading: 14; V
